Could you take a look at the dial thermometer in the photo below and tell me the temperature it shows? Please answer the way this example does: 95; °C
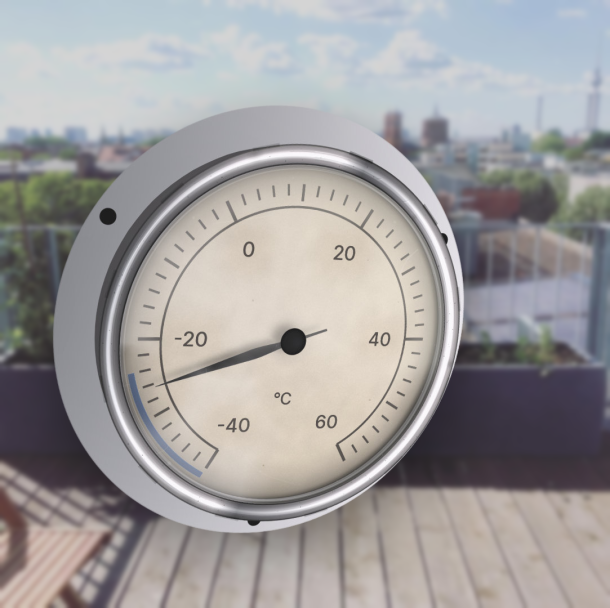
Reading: -26; °C
